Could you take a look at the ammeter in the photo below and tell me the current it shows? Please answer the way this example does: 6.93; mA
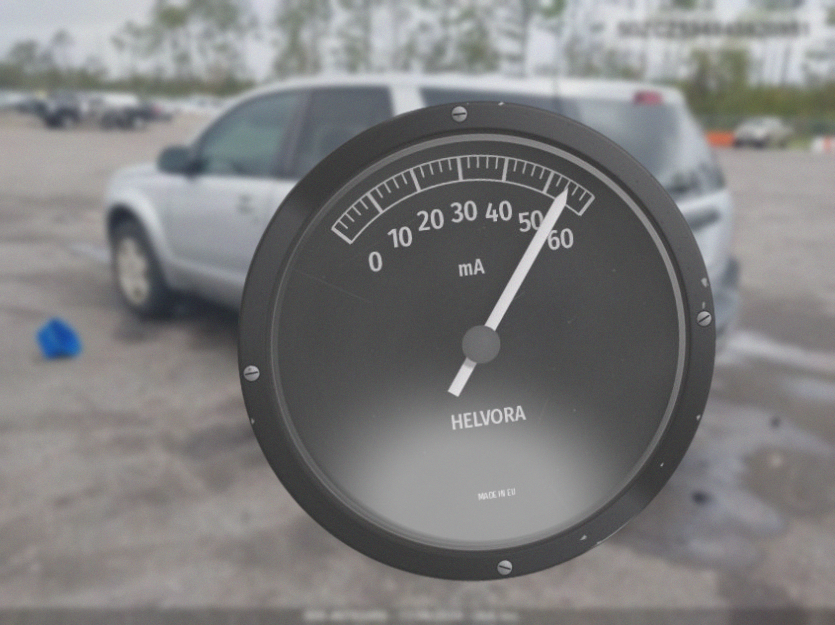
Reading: 54; mA
